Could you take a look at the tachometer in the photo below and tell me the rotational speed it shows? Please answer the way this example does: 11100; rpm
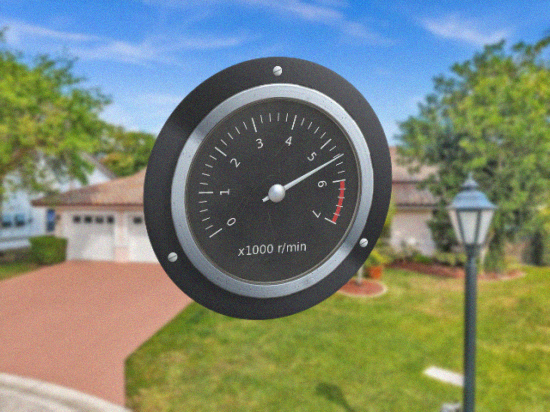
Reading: 5400; rpm
